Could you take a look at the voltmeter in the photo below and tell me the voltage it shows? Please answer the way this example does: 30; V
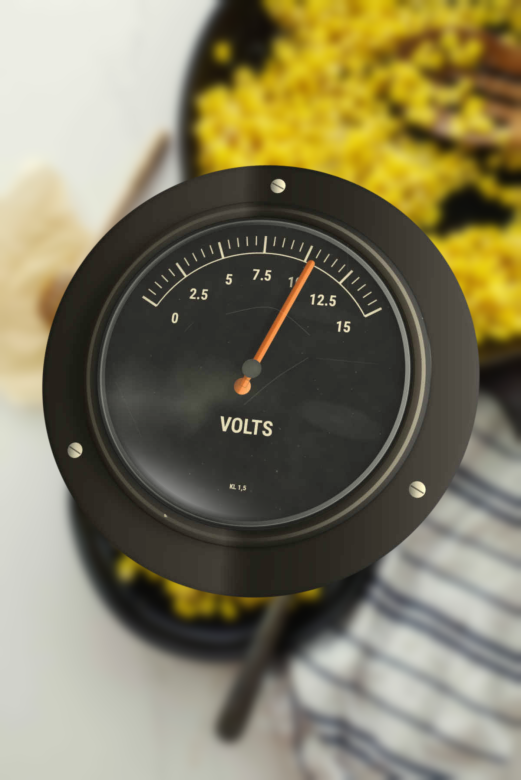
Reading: 10.5; V
